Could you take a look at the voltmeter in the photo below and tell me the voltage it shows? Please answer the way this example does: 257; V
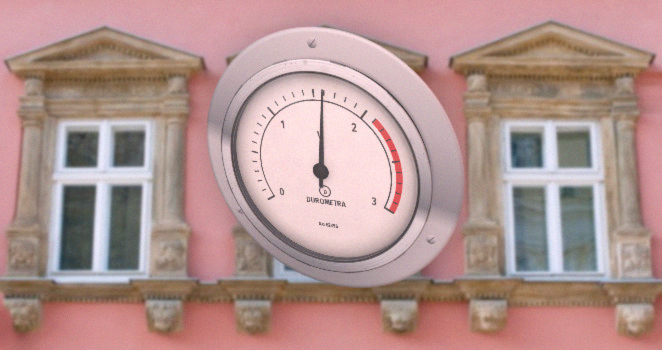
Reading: 1.6; V
